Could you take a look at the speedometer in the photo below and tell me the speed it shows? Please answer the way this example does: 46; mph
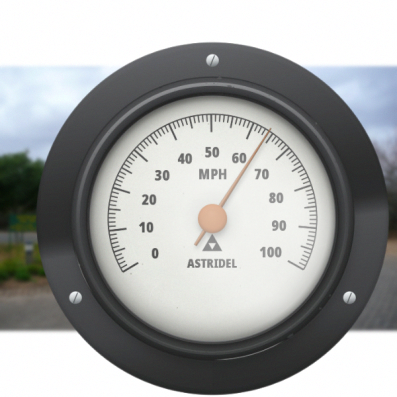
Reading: 64; mph
